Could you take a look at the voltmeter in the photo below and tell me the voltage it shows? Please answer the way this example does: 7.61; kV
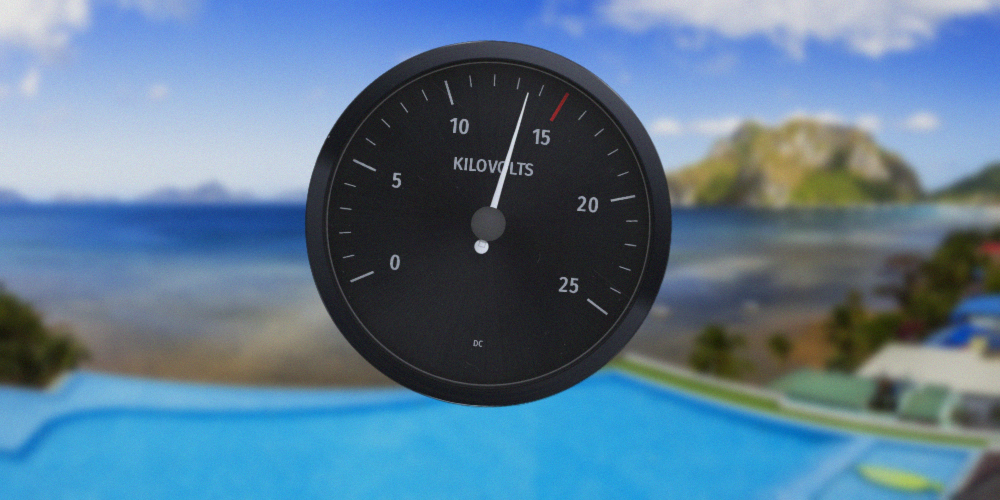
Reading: 13.5; kV
